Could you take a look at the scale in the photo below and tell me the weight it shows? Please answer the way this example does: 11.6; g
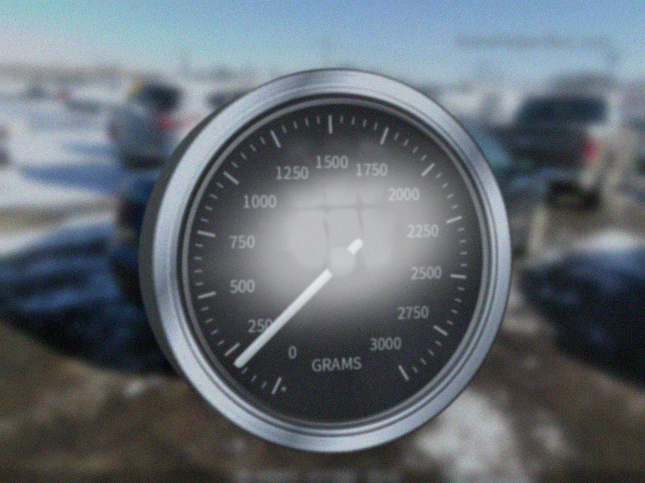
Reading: 200; g
